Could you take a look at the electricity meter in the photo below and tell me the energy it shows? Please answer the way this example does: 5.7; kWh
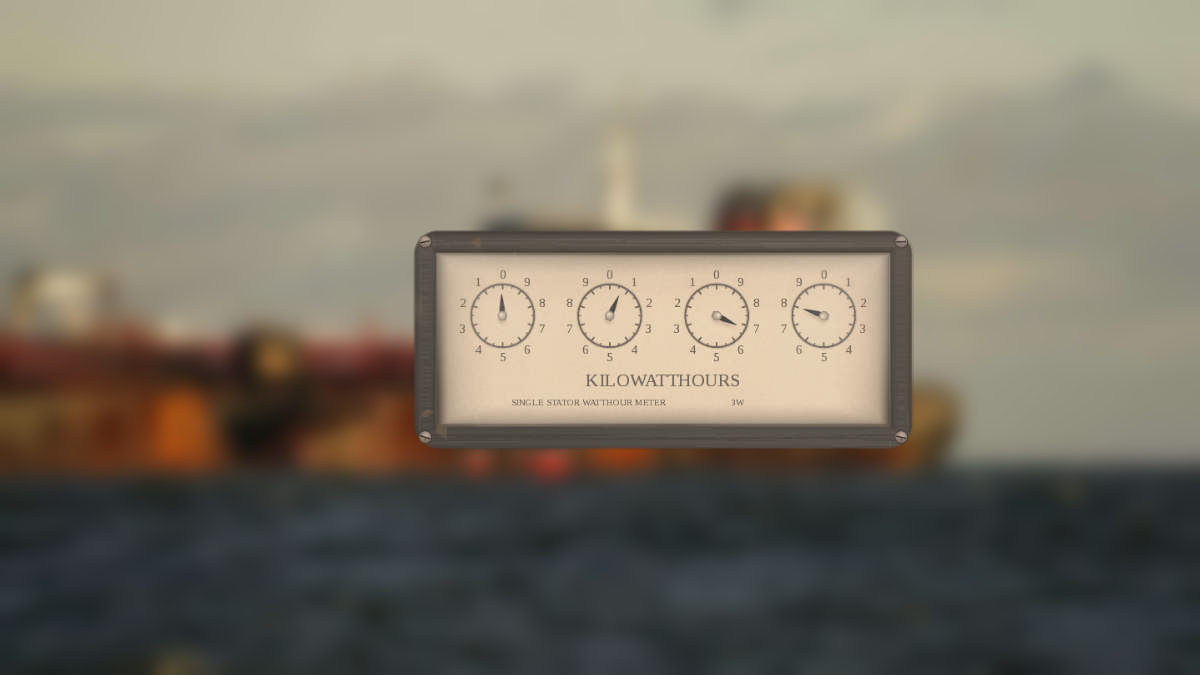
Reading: 68; kWh
